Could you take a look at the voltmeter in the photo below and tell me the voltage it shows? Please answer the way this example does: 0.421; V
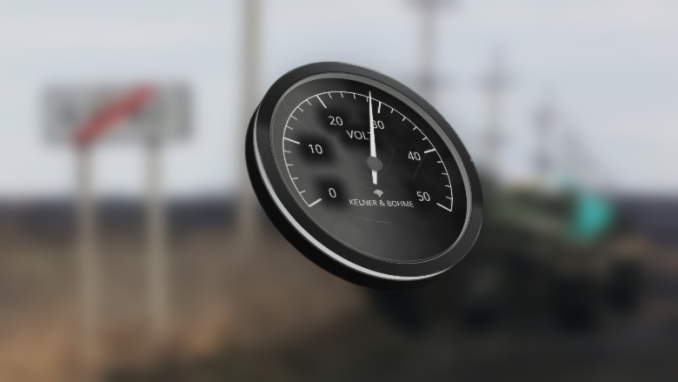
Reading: 28; V
